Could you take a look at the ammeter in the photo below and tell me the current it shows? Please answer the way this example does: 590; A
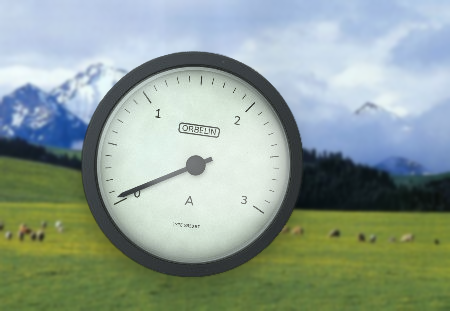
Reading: 0.05; A
